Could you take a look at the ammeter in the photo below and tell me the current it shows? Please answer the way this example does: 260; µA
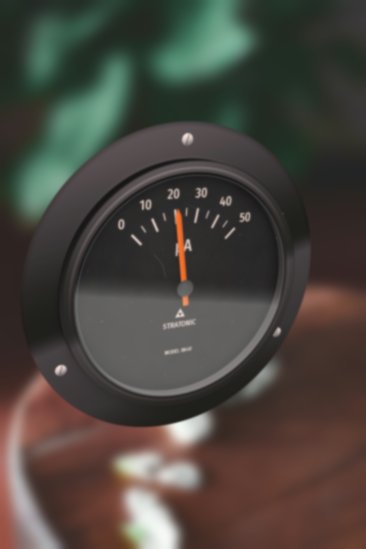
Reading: 20; µA
